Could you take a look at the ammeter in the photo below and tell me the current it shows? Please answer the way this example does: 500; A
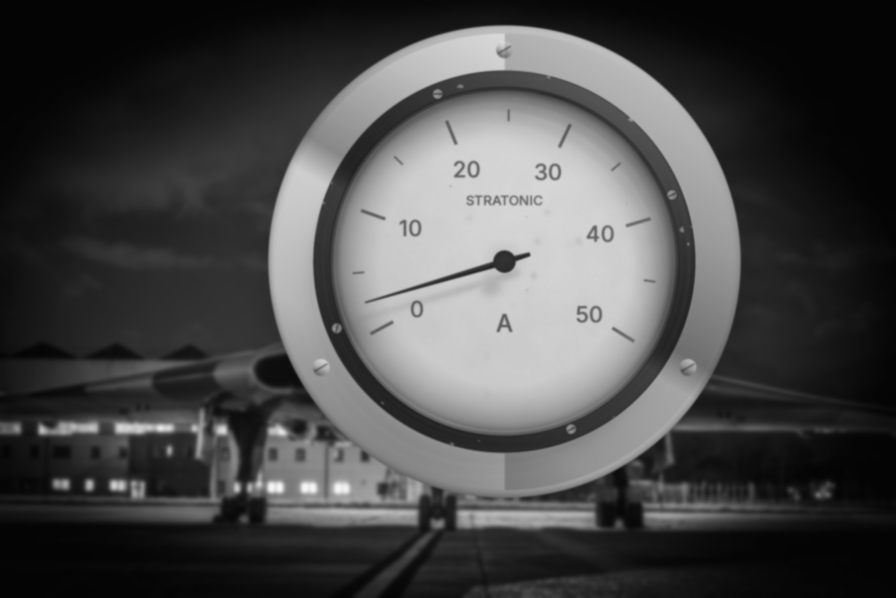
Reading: 2.5; A
